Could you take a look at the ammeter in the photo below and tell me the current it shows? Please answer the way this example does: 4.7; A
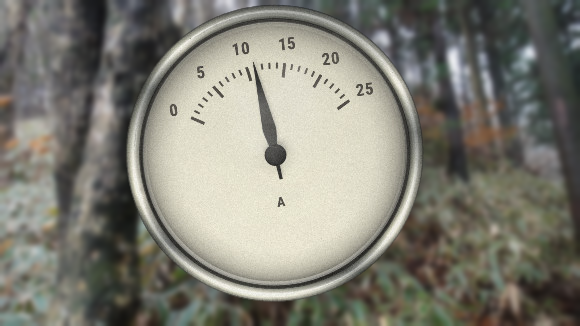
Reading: 11; A
